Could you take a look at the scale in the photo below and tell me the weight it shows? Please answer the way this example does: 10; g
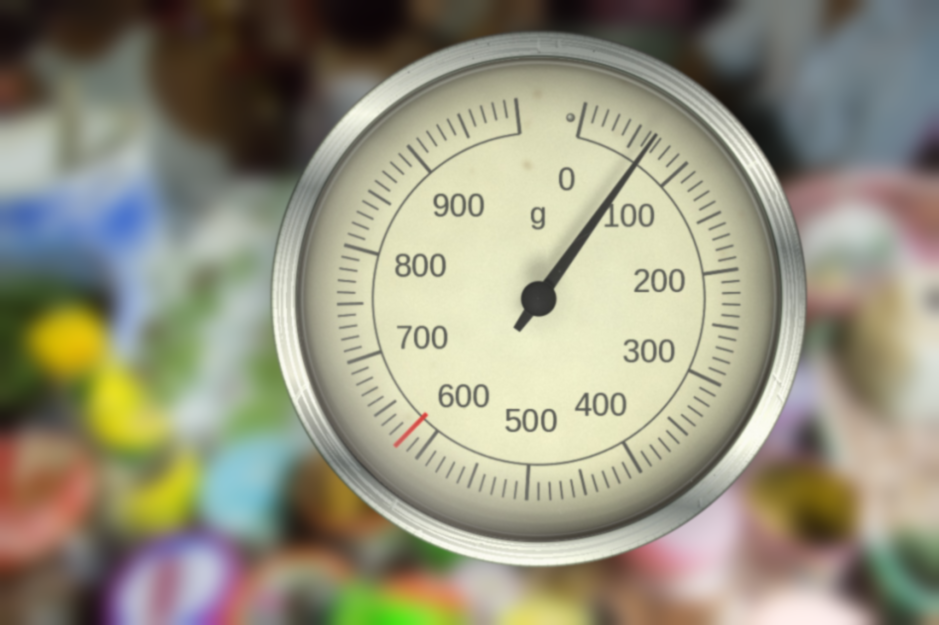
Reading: 65; g
